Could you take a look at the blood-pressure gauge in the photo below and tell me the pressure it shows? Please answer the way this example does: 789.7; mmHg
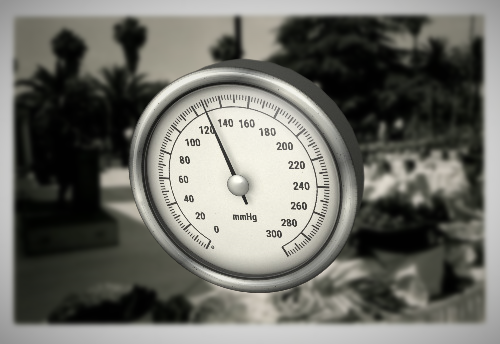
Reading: 130; mmHg
